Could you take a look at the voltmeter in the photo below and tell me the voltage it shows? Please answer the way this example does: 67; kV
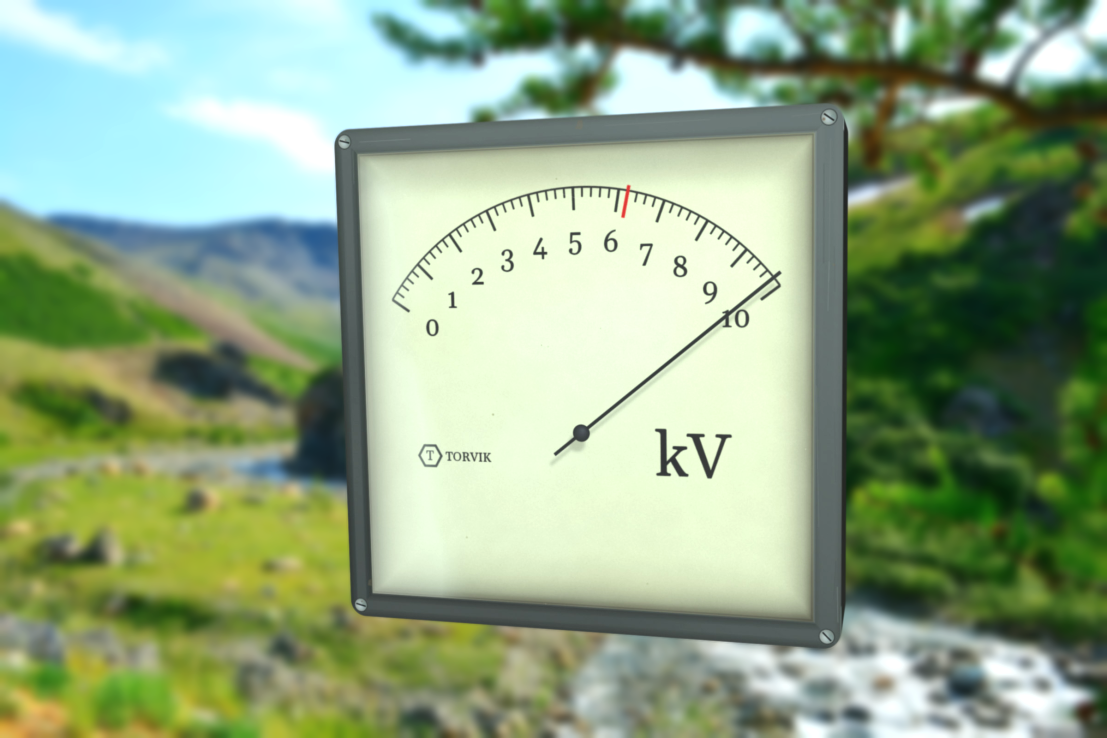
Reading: 9.8; kV
